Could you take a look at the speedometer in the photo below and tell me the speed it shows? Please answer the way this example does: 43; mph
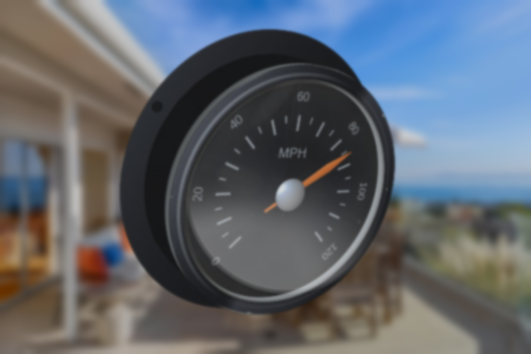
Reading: 85; mph
